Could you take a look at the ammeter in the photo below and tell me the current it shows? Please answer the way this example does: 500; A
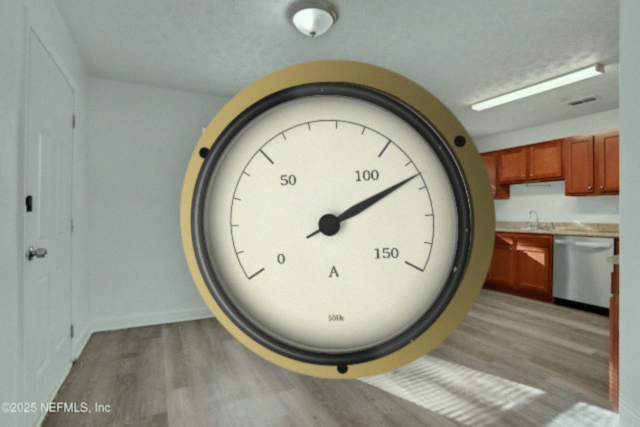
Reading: 115; A
